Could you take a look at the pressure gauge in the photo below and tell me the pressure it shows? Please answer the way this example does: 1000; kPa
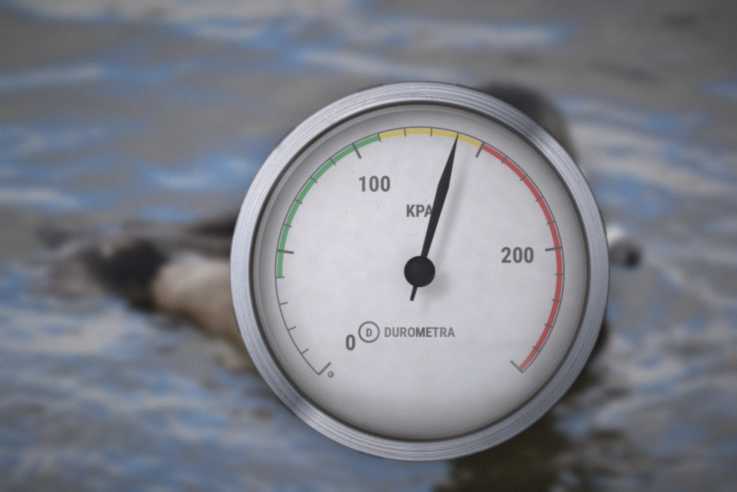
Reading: 140; kPa
